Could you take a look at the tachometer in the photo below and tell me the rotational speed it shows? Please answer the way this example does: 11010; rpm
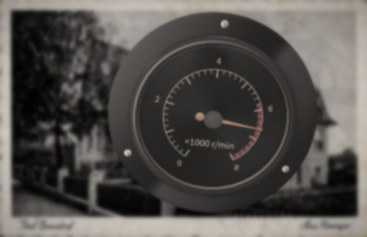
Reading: 6600; rpm
